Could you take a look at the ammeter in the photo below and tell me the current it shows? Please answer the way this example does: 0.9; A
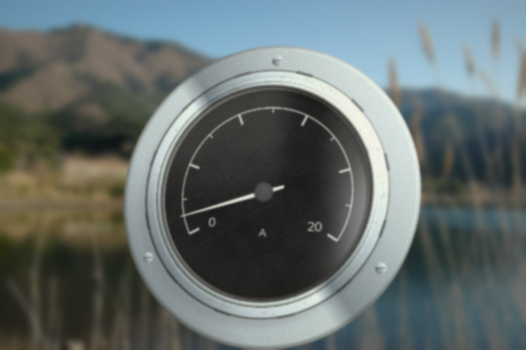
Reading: 1; A
